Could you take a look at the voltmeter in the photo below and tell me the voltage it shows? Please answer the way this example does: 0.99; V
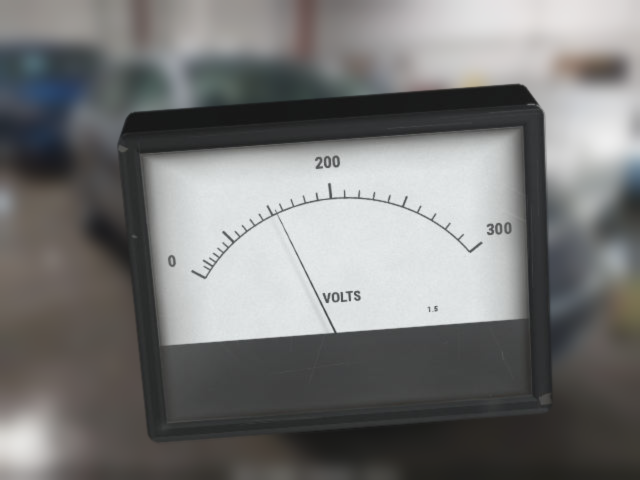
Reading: 155; V
